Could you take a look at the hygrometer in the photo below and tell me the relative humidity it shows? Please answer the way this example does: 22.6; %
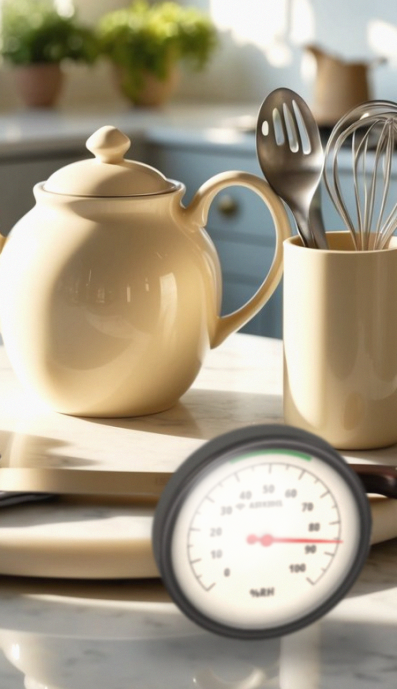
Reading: 85; %
